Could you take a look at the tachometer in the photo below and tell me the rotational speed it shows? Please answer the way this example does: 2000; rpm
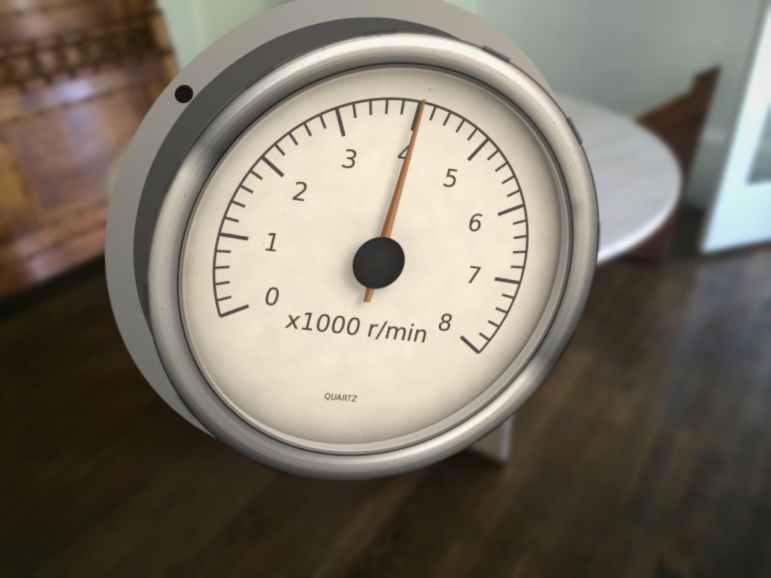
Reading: 4000; rpm
